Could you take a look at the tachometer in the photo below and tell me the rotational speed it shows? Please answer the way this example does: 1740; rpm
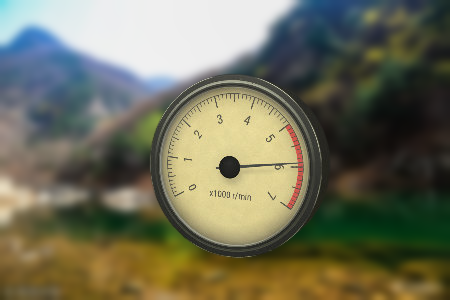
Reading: 5900; rpm
